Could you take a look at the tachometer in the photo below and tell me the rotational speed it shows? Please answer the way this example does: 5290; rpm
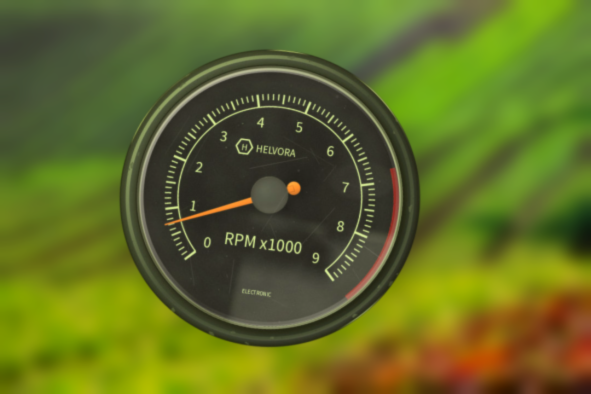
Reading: 700; rpm
